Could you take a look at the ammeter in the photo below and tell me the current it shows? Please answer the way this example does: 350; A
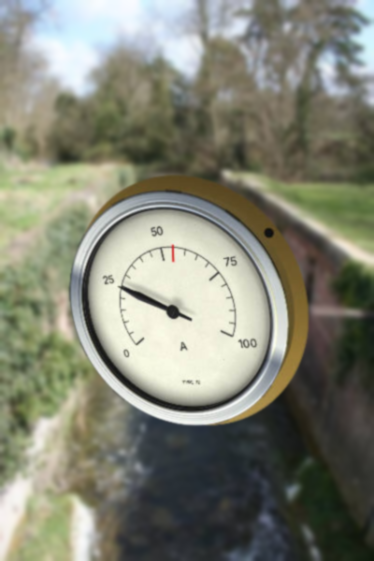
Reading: 25; A
